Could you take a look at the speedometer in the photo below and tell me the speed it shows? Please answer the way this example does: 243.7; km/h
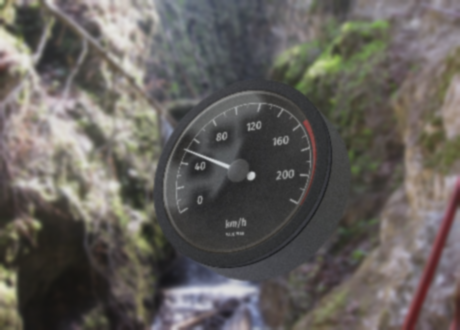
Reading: 50; km/h
